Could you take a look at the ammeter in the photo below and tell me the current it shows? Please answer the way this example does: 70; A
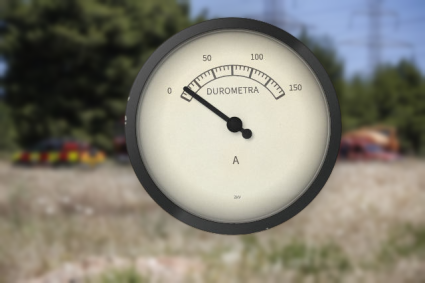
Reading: 10; A
